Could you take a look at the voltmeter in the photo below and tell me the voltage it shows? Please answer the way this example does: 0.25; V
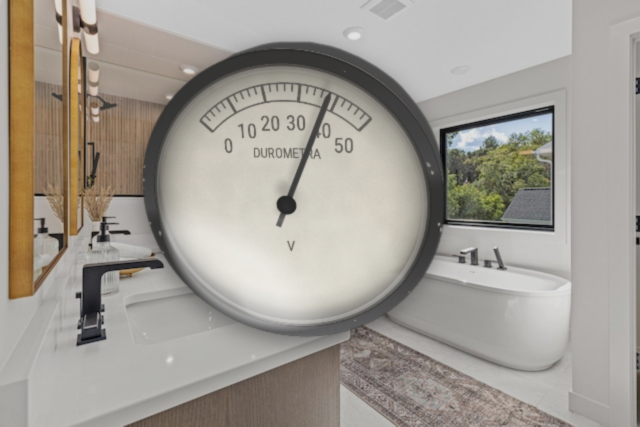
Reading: 38; V
